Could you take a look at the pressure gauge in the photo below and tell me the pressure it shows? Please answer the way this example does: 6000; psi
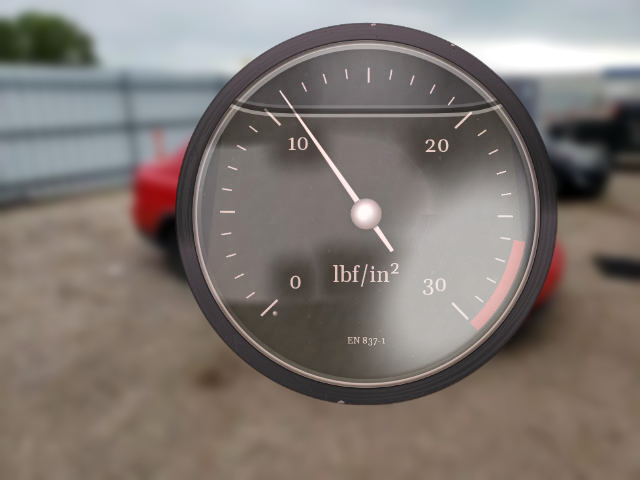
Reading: 11; psi
